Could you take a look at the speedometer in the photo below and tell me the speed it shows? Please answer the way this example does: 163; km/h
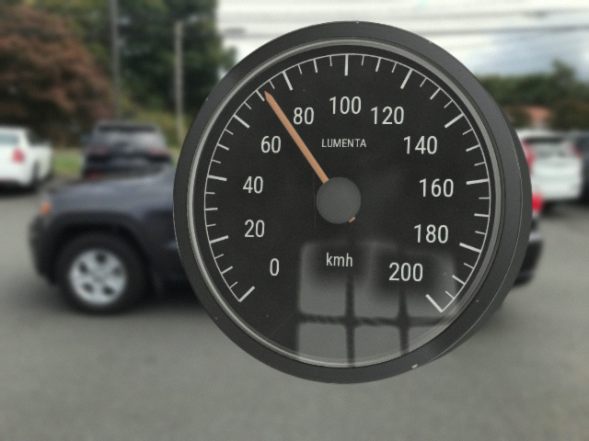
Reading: 72.5; km/h
